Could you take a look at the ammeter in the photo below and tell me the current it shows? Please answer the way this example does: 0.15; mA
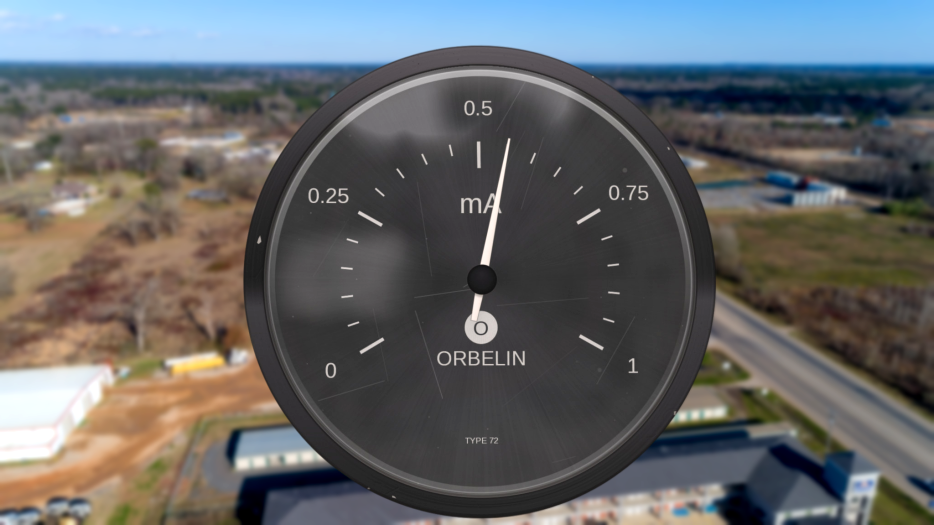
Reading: 0.55; mA
